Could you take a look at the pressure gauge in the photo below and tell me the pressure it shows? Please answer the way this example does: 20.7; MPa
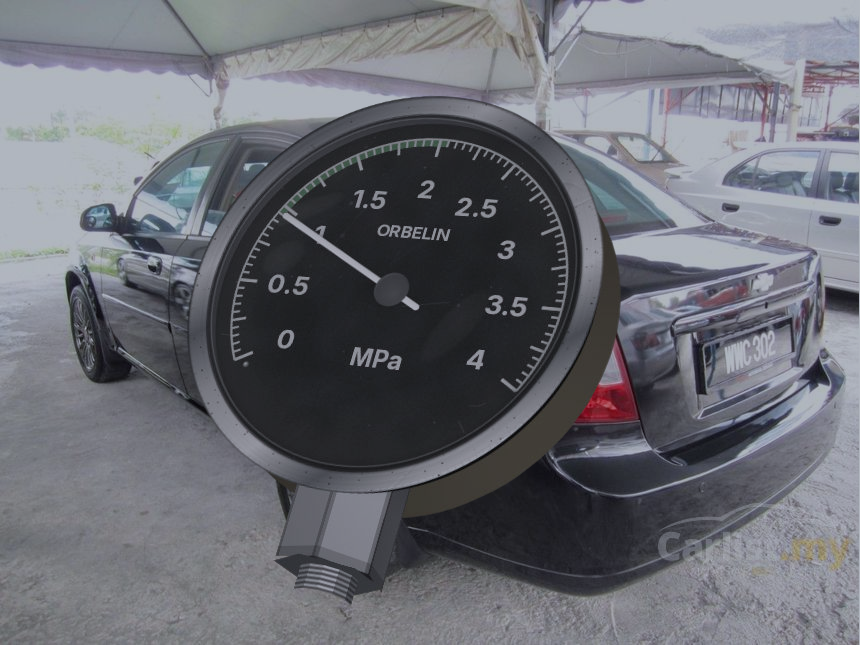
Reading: 0.95; MPa
